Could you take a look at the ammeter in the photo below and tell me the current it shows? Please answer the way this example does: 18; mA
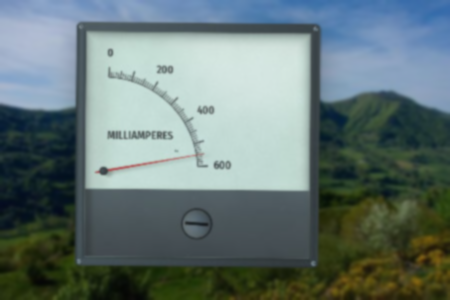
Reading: 550; mA
